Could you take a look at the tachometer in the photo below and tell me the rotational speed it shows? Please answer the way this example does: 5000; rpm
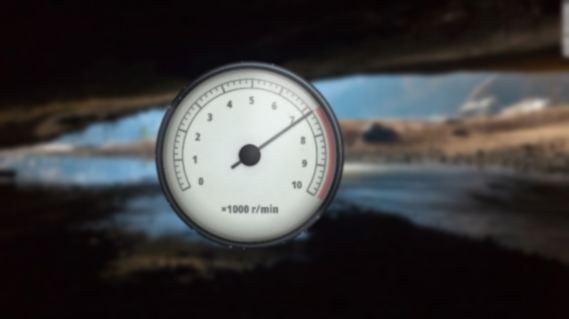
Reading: 7200; rpm
